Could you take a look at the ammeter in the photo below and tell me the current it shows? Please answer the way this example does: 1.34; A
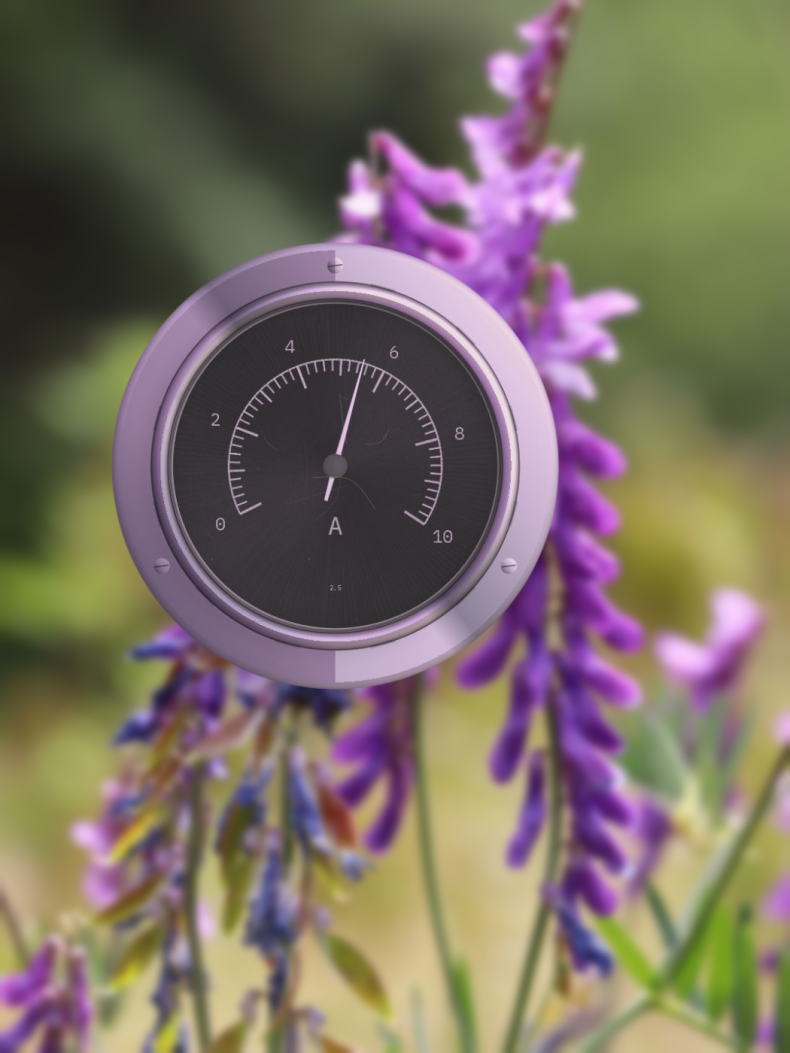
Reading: 5.5; A
